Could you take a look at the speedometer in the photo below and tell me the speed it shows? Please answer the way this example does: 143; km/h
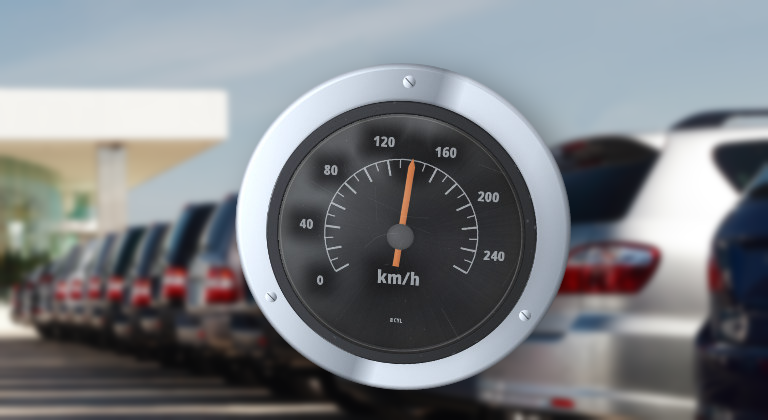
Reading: 140; km/h
